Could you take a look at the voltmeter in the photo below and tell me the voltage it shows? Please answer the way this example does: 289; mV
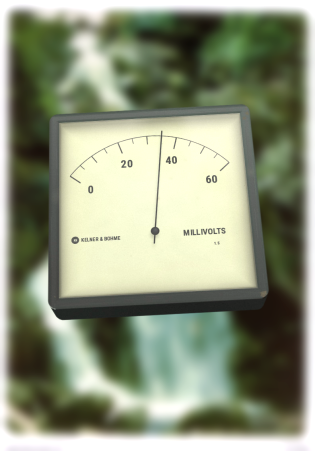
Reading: 35; mV
